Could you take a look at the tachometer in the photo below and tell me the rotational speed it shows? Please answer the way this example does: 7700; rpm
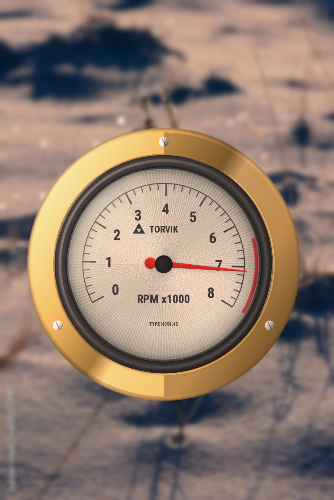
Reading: 7100; rpm
